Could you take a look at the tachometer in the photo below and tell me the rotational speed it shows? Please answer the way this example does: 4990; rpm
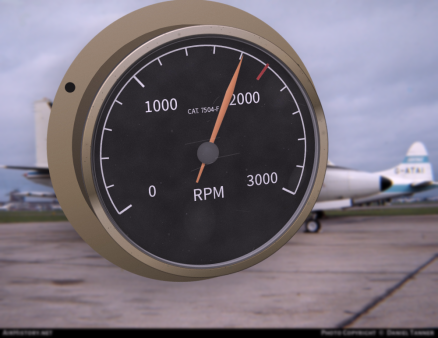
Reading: 1800; rpm
